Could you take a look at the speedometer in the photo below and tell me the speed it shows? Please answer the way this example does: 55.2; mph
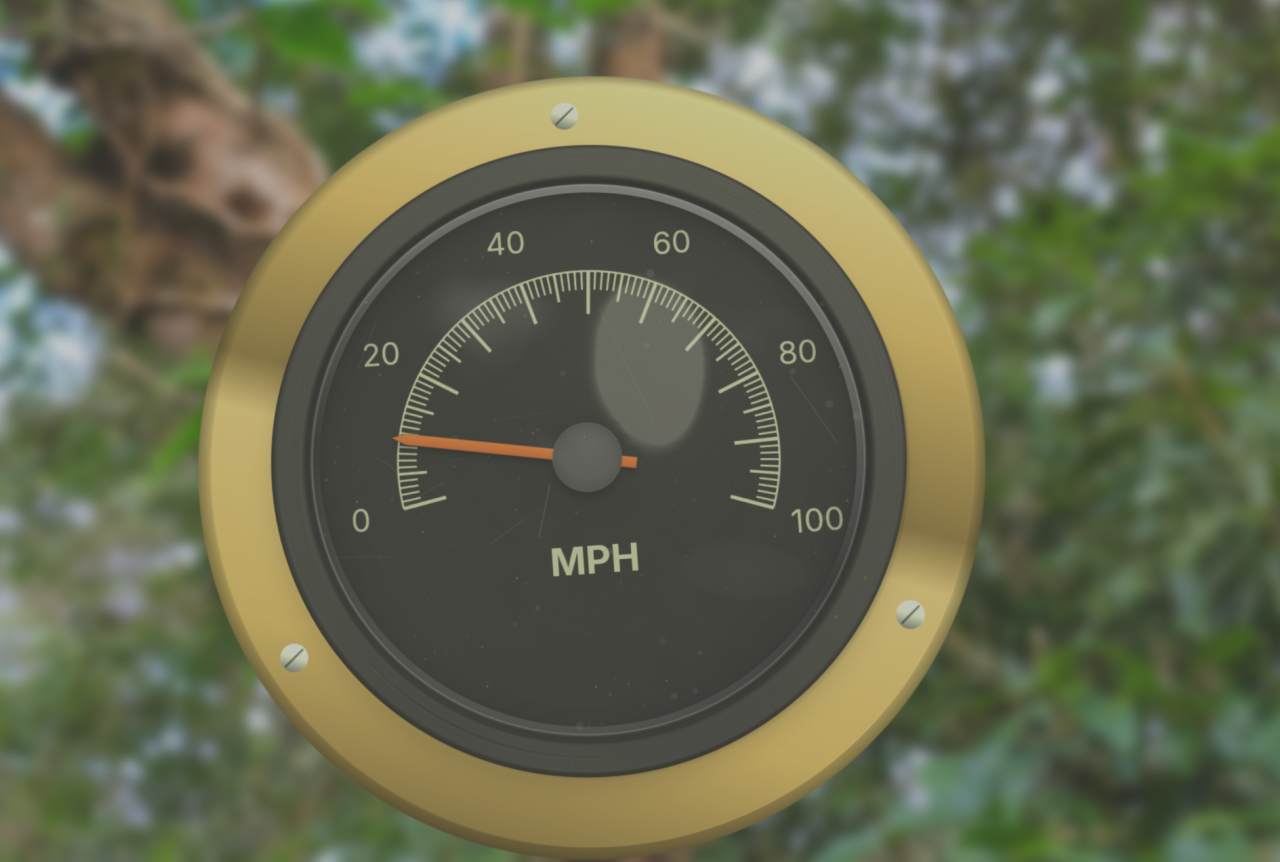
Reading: 10; mph
